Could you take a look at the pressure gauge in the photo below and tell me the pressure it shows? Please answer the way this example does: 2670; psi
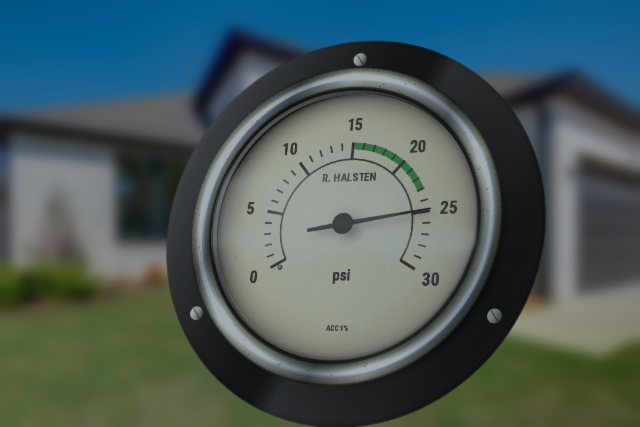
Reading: 25; psi
